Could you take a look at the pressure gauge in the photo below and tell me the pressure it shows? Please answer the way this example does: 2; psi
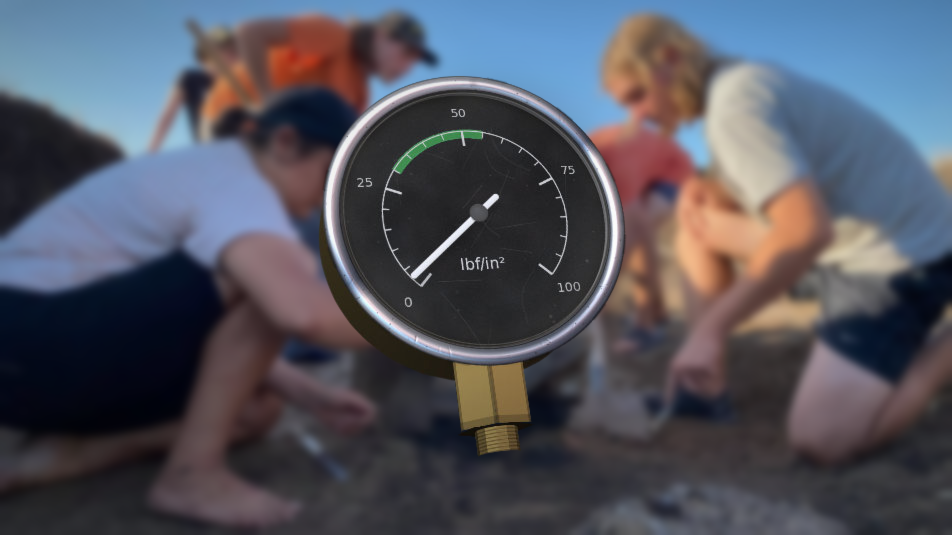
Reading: 2.5; psi
